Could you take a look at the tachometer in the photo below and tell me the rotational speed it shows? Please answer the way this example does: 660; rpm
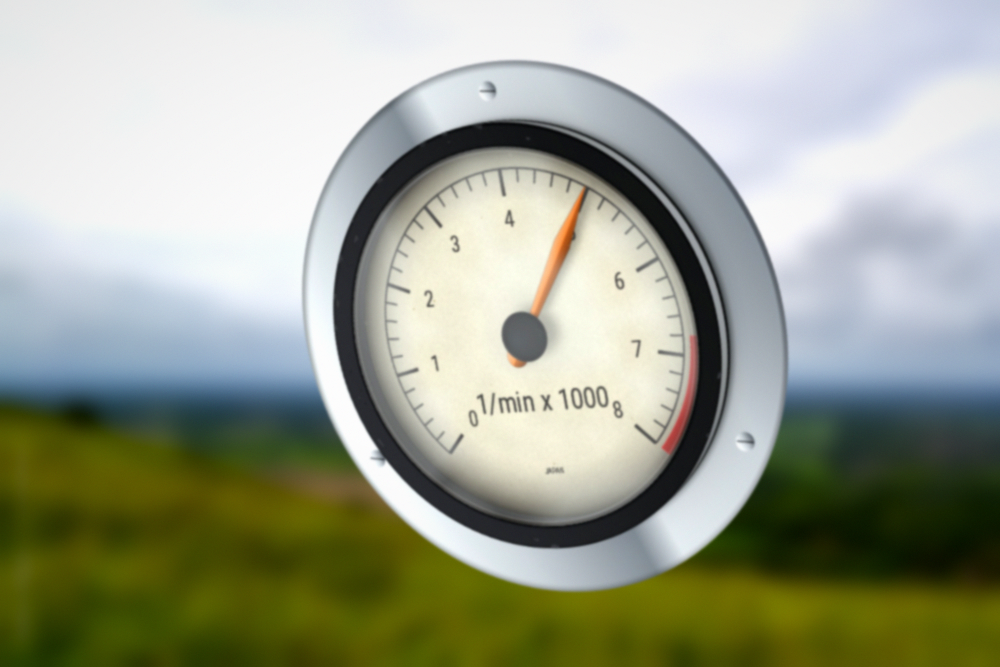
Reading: 5000; rpm
